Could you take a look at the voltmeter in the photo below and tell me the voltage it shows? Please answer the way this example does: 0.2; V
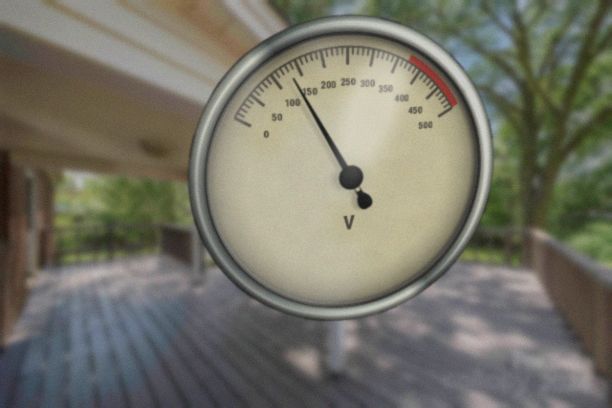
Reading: 130; V
